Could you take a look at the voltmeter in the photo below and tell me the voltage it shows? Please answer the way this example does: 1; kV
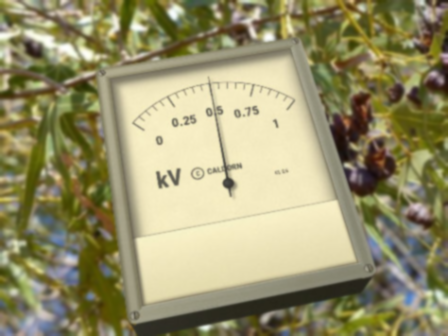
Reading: 0.5; kV
